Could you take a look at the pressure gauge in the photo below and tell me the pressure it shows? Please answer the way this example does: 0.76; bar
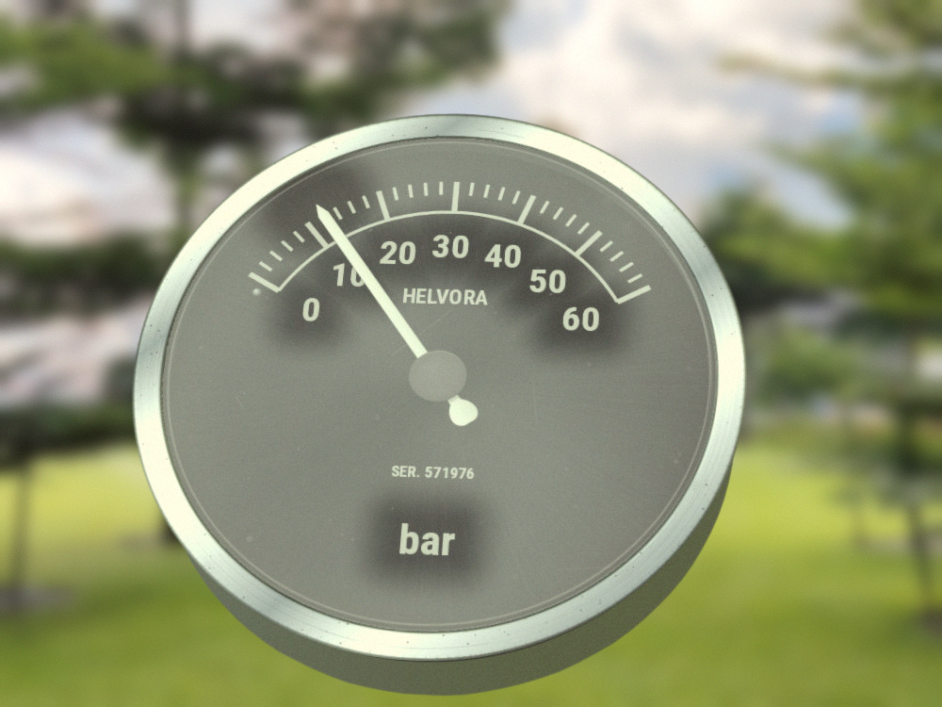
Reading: 12; bar
